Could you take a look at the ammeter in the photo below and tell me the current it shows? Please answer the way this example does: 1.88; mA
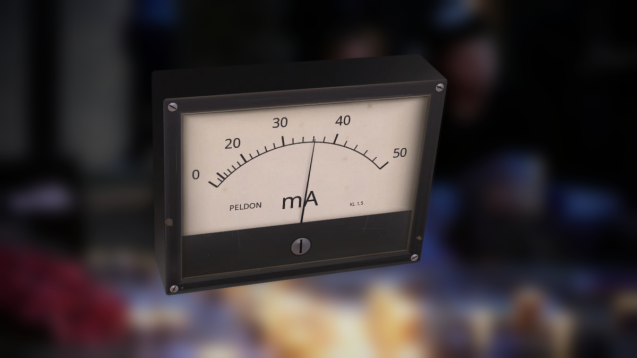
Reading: 36; mA
